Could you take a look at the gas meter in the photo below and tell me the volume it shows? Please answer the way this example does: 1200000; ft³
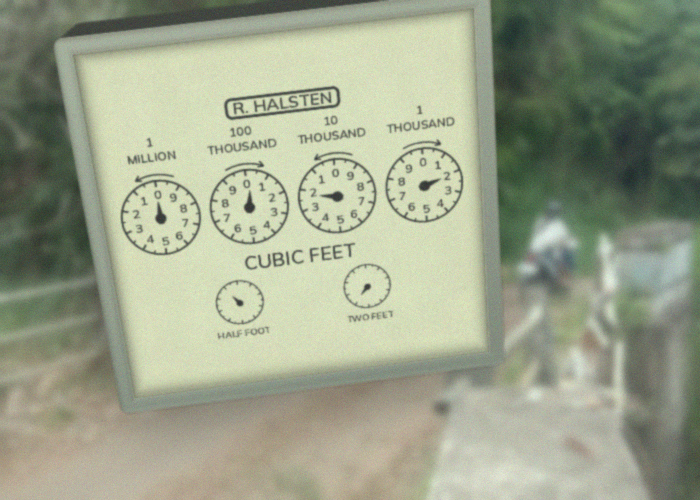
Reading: 2200; ft³
